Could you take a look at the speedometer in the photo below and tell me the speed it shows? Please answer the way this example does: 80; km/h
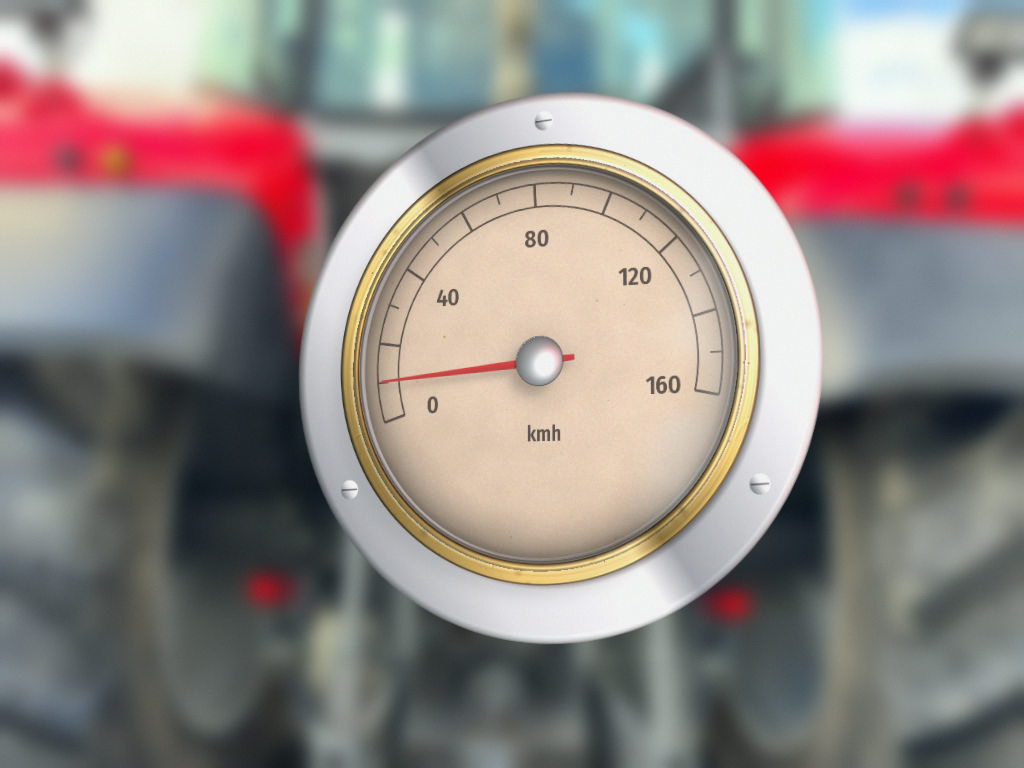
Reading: 10; km/h
